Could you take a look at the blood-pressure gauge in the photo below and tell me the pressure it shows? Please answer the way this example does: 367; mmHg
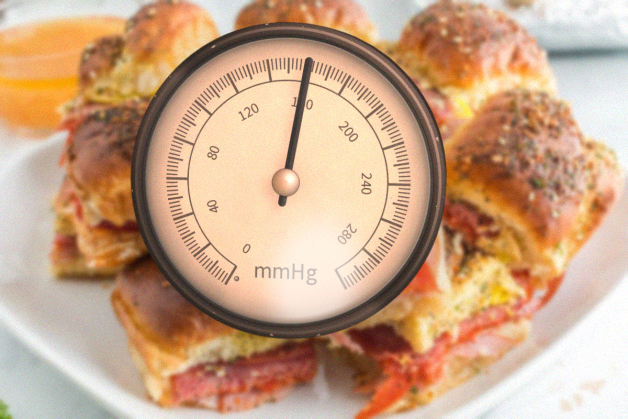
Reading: 160; mmHg
